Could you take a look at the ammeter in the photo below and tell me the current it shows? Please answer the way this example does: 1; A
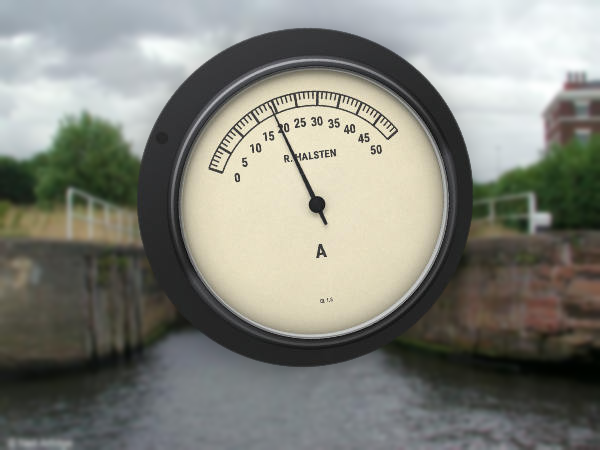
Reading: 19; A
